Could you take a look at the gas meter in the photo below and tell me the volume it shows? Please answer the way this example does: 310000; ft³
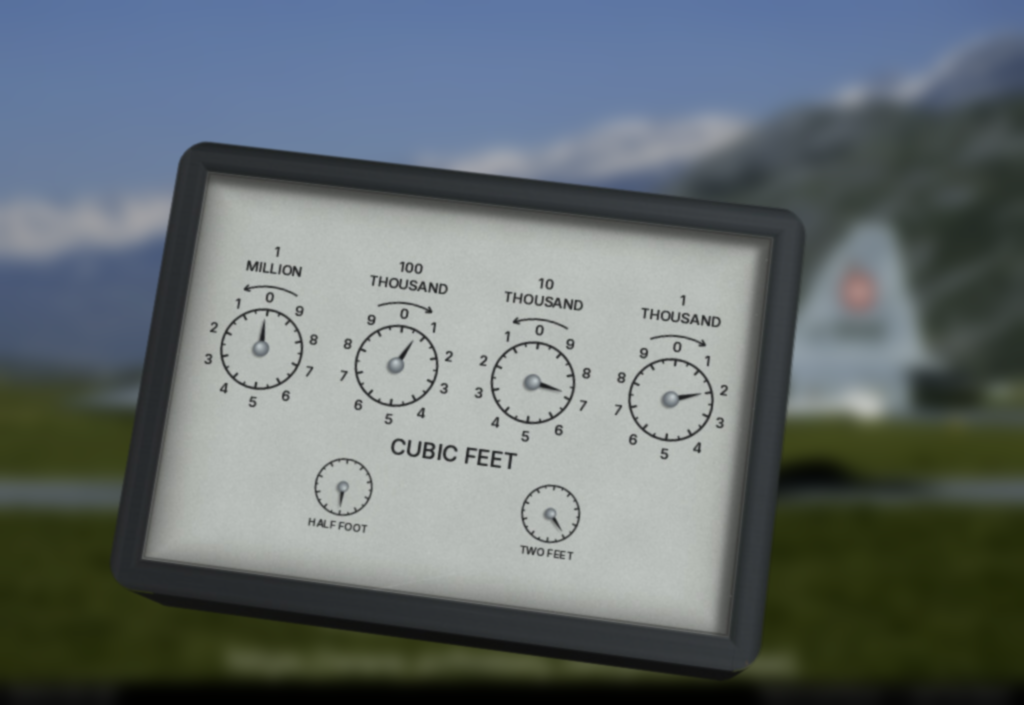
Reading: 7200; ft³
